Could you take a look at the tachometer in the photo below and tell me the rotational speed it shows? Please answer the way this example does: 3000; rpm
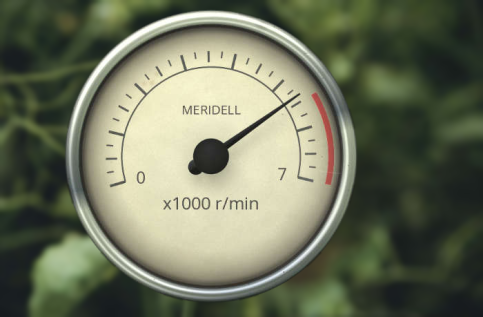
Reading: 5375; rpm
